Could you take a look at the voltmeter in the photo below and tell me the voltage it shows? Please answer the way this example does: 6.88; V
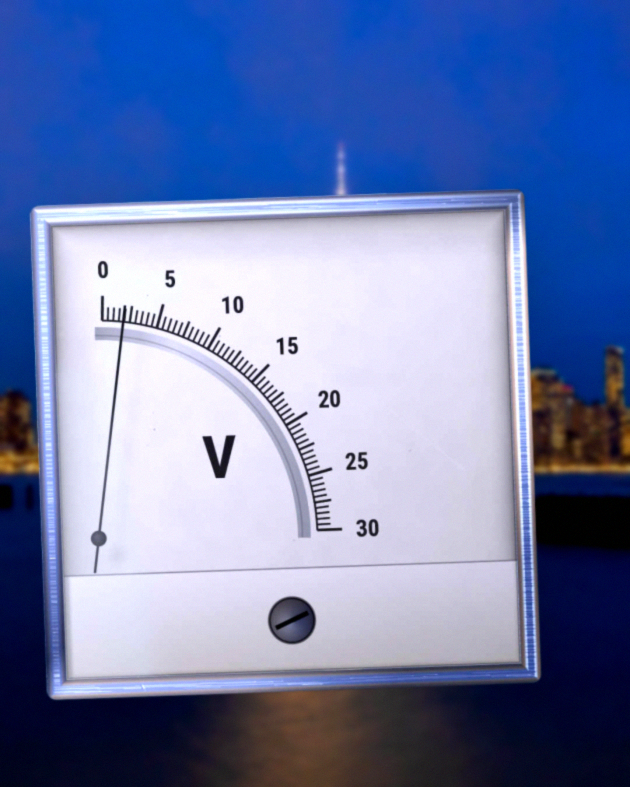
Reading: 2; V
